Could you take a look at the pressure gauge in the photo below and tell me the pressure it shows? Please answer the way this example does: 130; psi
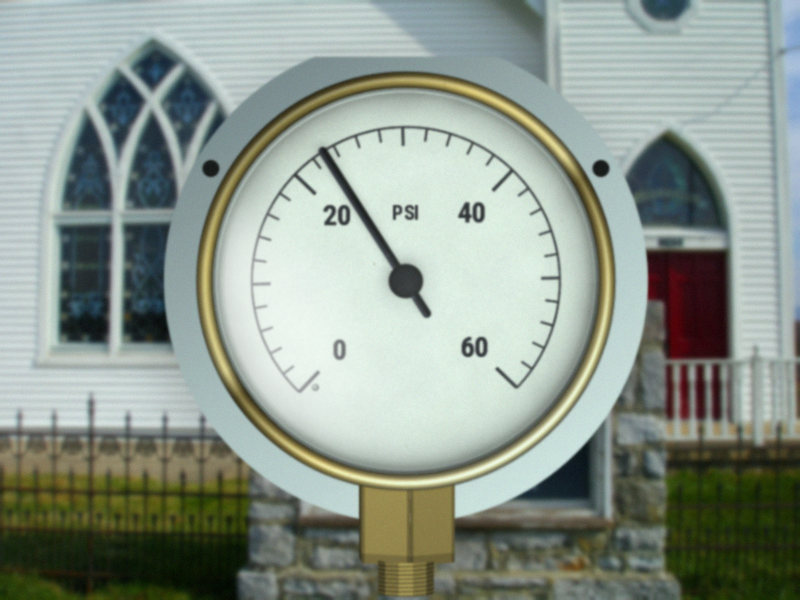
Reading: 23; psi
